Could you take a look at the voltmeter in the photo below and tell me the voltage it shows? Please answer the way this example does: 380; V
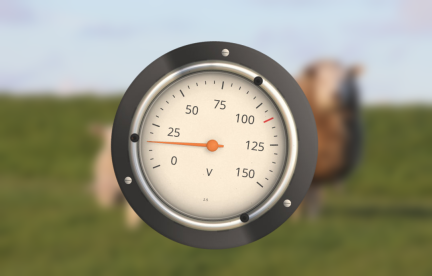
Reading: 15; V
